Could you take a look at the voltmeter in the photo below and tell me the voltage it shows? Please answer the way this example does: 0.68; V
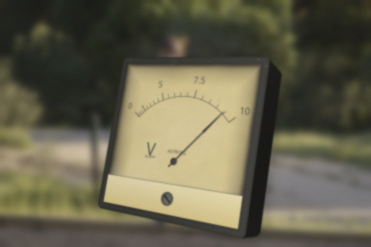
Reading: 9.5; V
